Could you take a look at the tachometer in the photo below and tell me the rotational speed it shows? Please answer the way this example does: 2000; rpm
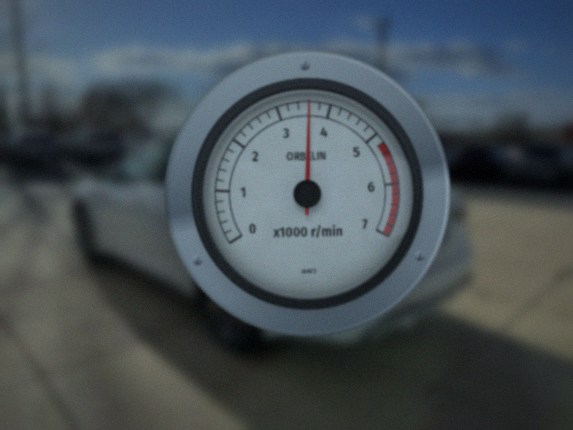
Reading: 3600; rpm
